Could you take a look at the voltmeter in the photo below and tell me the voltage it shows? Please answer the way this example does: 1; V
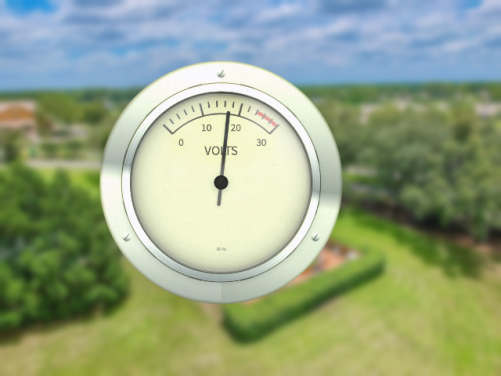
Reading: 17; V
